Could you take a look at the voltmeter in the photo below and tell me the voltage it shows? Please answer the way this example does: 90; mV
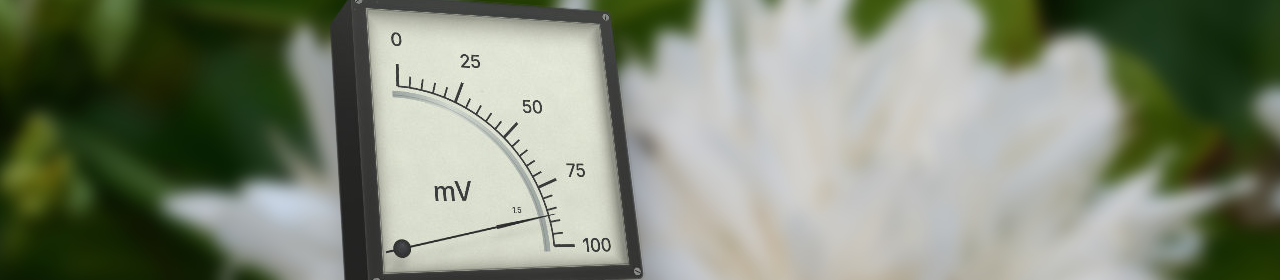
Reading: 87.5; mV
